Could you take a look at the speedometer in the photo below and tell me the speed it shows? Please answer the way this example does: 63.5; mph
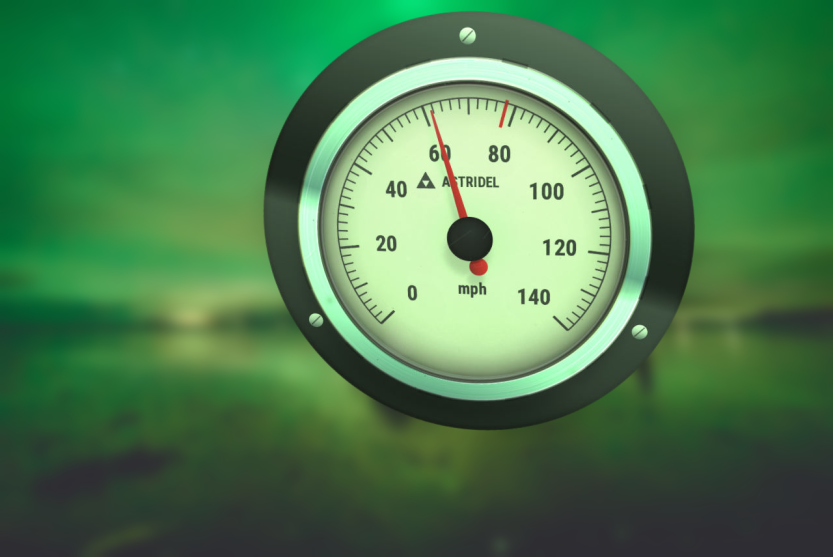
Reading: 62; mph
